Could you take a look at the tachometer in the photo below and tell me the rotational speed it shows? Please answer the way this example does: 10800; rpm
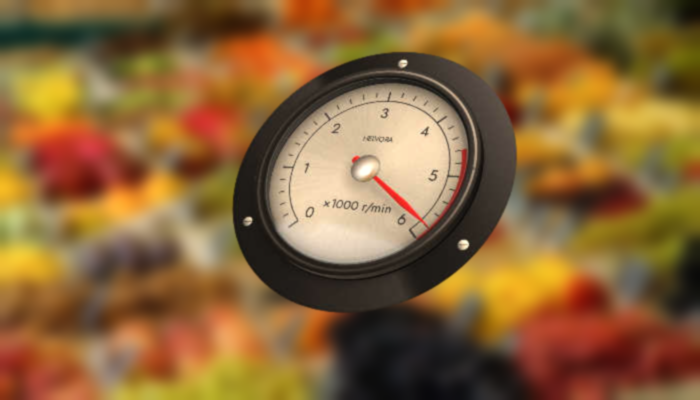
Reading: 5800; rpm
